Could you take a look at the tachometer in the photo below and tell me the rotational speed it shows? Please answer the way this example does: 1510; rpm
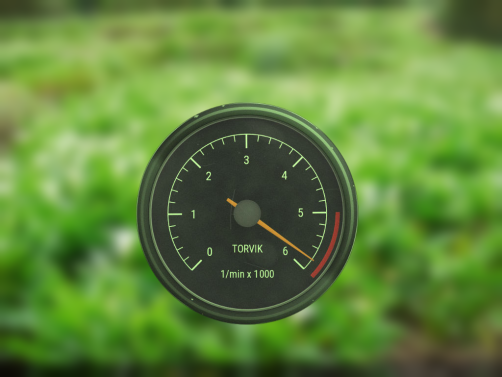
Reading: 5800; rpm
